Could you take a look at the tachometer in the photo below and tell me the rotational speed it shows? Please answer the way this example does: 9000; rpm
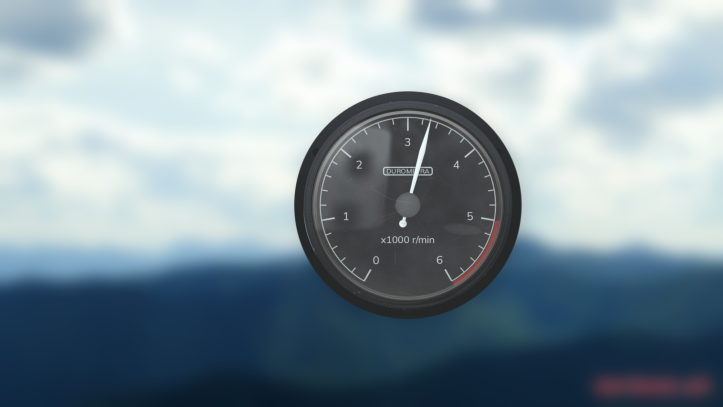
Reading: 3300; rpm
